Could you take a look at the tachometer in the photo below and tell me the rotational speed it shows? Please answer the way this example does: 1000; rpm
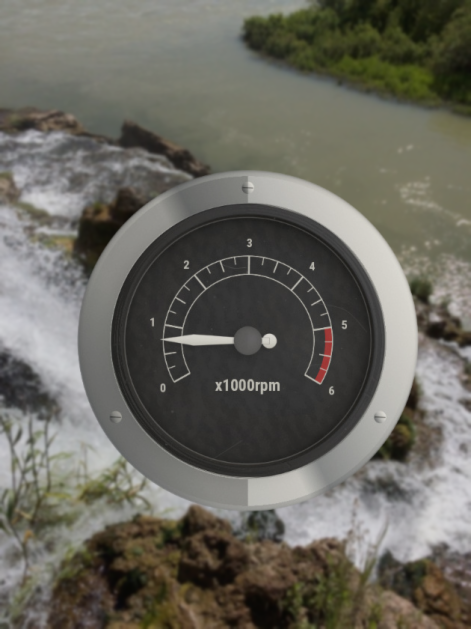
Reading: 750; rpm
